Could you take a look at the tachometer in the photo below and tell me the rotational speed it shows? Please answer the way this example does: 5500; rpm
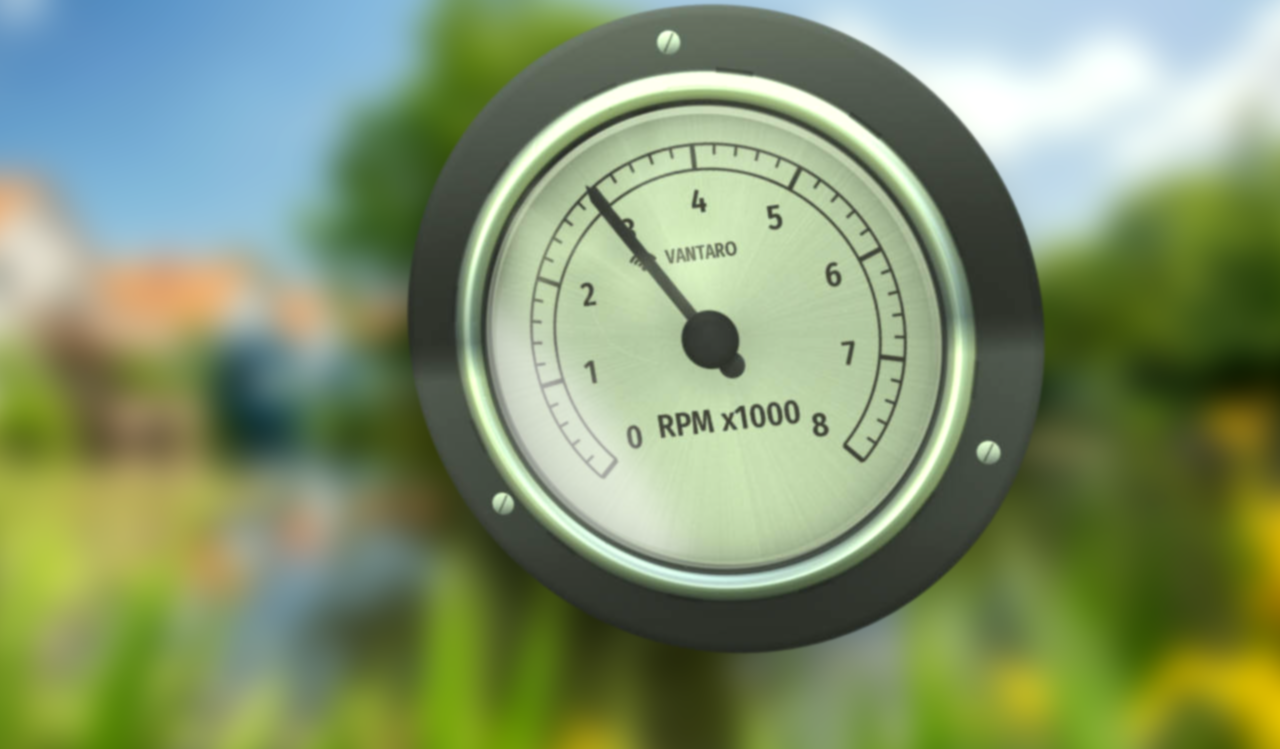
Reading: 3000; rpm
